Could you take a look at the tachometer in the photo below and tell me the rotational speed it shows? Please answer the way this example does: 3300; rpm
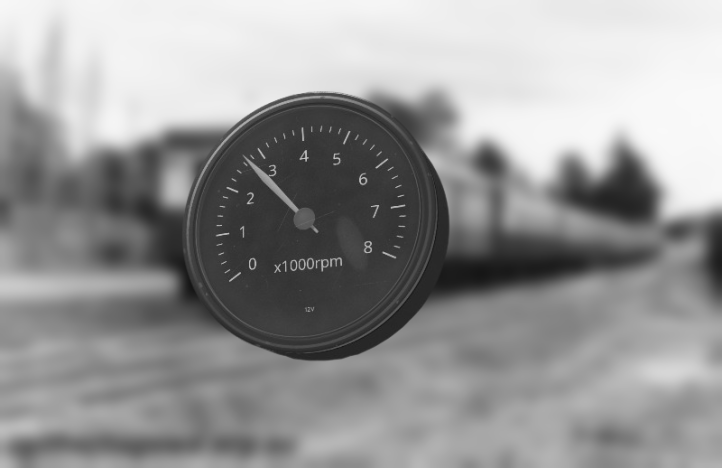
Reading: 2700; rpm
